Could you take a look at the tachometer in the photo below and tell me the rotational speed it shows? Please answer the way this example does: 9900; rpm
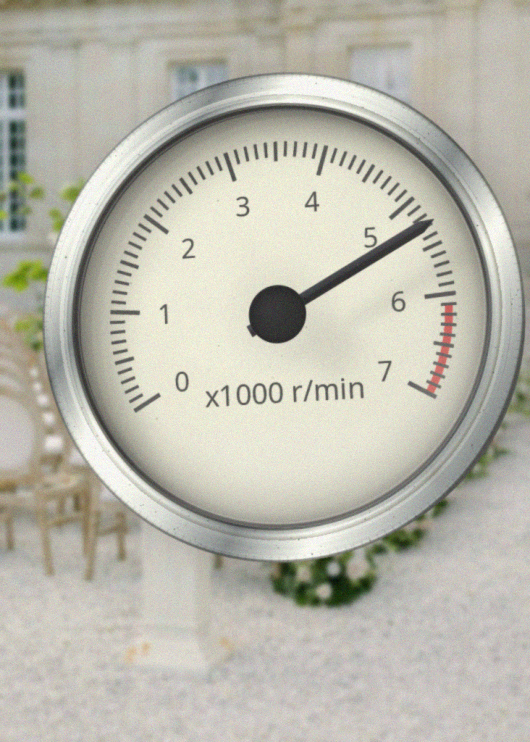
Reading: 5300; rpm
